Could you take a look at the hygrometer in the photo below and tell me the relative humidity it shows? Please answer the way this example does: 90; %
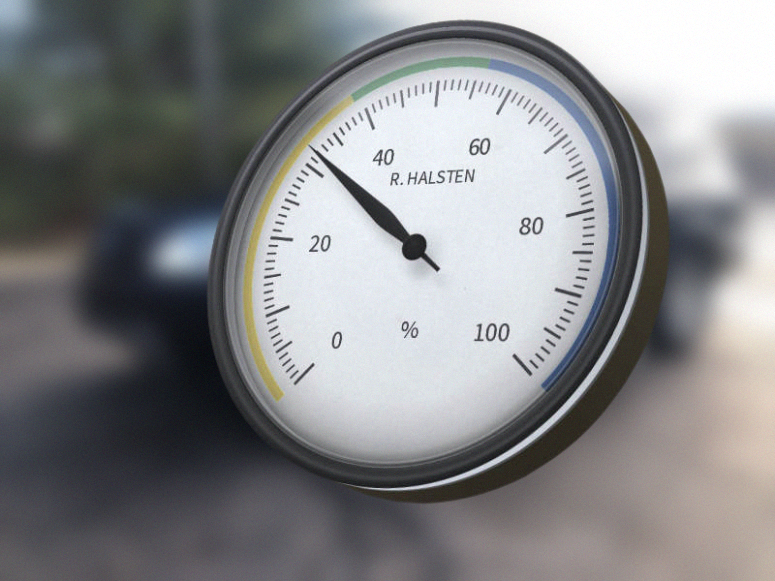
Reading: 32; %
